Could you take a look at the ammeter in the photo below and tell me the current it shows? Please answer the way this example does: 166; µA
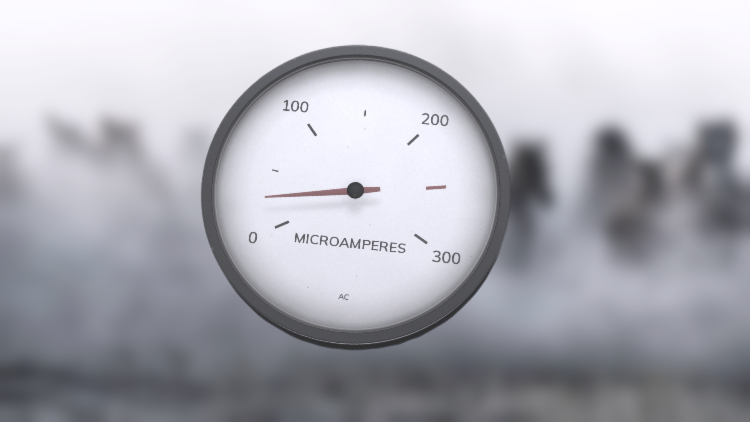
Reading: 25; µA
